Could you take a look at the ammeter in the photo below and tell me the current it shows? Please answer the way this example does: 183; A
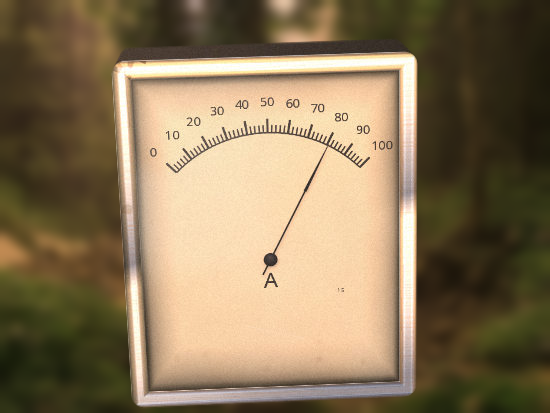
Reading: 80; A
